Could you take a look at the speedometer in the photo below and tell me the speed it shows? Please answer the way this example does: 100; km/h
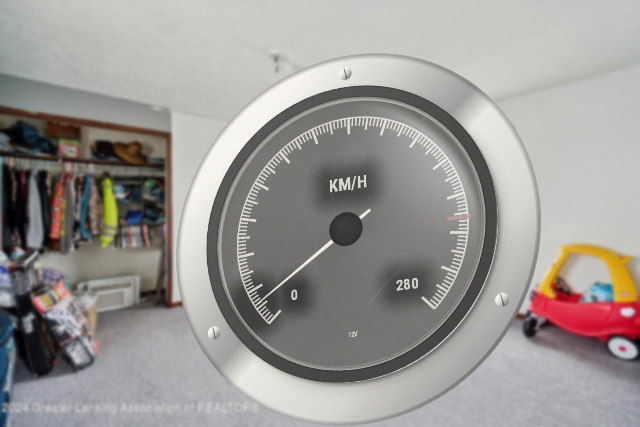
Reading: 10; km/h
